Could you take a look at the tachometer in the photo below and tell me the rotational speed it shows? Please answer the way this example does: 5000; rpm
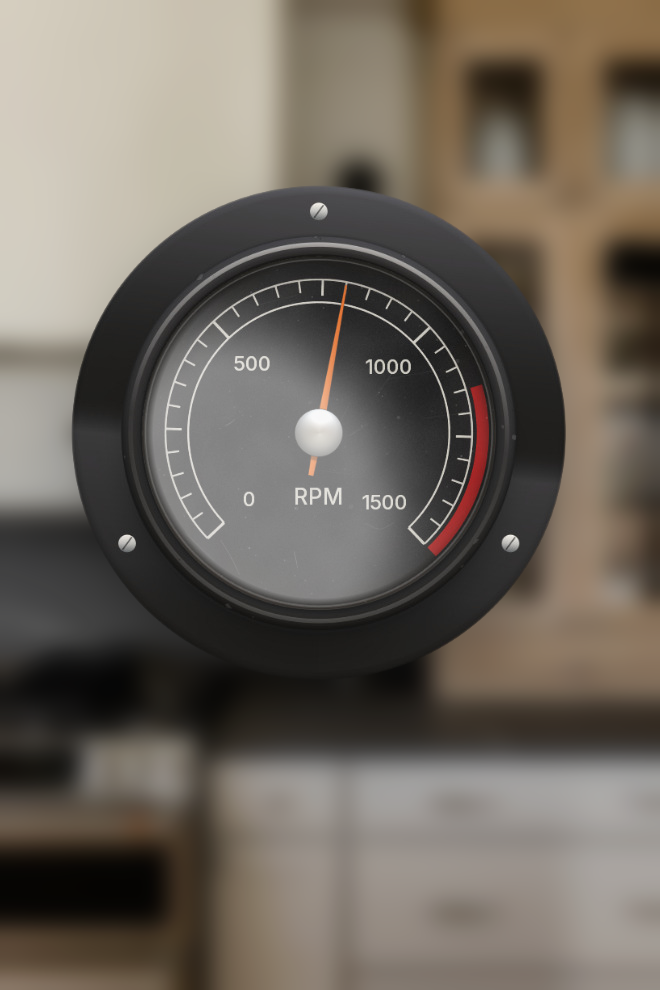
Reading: 800; rpm
